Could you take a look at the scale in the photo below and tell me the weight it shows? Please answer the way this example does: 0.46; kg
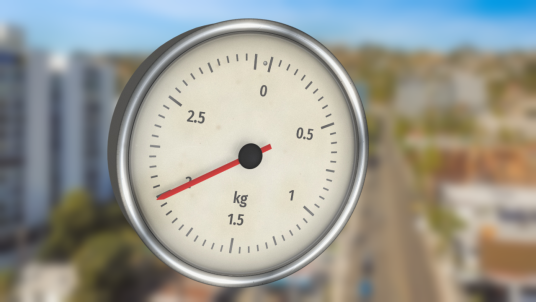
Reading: 2; kg
